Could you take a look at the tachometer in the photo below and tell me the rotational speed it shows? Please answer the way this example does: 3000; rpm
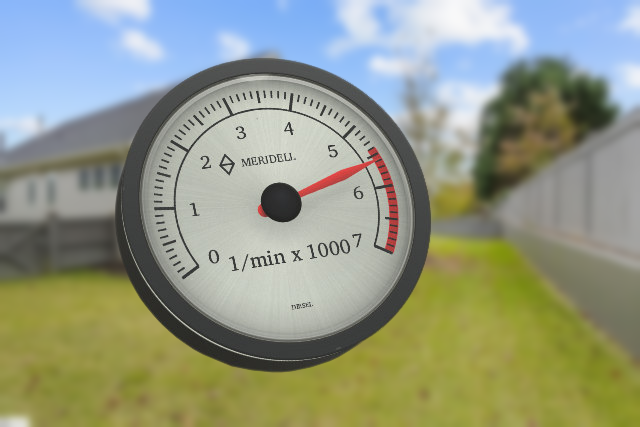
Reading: 5600; rpm
